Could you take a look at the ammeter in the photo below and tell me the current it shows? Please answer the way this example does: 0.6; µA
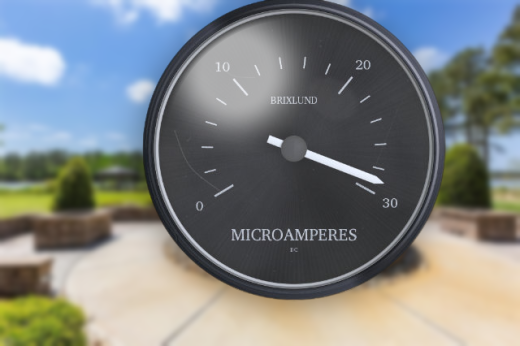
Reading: 29; µA
